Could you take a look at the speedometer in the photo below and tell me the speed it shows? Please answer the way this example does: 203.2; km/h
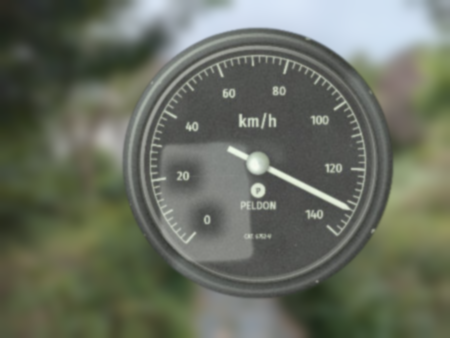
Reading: 132; km/h
